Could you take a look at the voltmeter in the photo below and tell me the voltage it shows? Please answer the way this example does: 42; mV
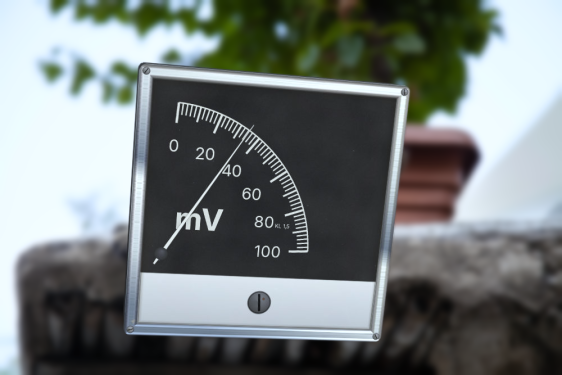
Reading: 34; mV
